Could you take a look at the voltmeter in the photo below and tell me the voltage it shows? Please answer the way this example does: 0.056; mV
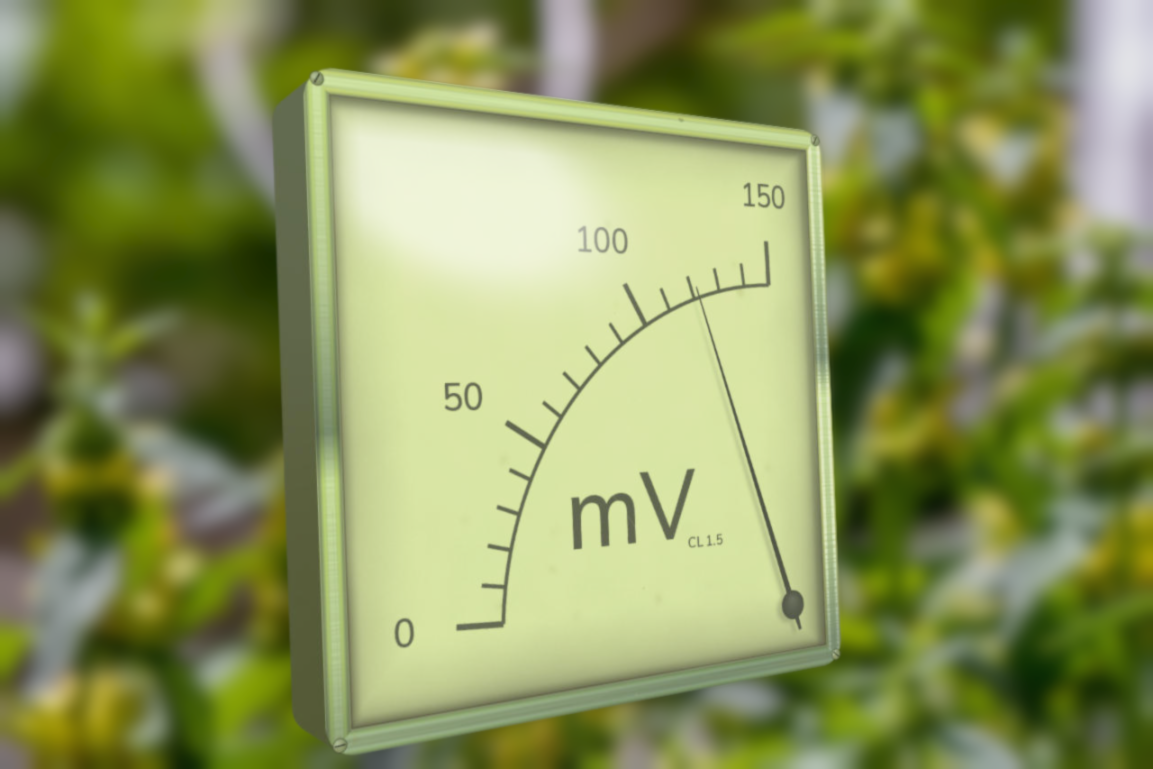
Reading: 120; mV
